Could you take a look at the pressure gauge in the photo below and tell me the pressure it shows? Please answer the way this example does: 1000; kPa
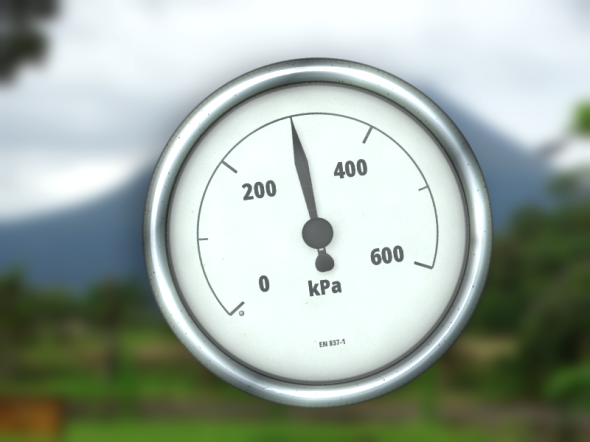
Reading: 300; kPa
